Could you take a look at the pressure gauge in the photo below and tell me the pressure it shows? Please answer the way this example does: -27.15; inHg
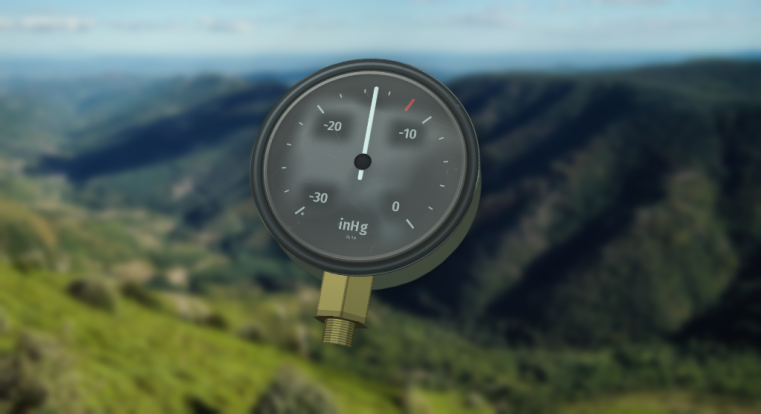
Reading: -15; inHg
